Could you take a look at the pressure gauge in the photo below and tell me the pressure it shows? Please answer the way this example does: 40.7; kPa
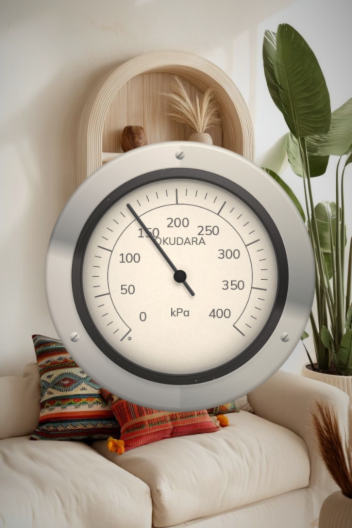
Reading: 150; kPa
